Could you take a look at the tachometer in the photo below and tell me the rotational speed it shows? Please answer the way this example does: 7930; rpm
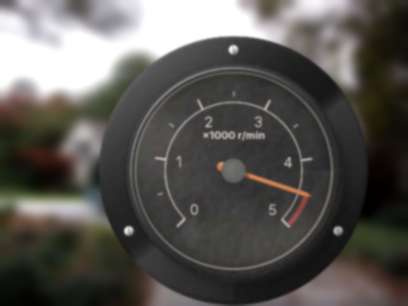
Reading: 4500; rpm
